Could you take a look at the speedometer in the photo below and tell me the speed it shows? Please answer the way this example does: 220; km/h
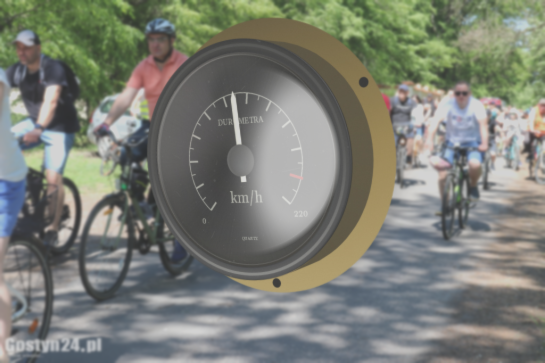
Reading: 110; km/h
